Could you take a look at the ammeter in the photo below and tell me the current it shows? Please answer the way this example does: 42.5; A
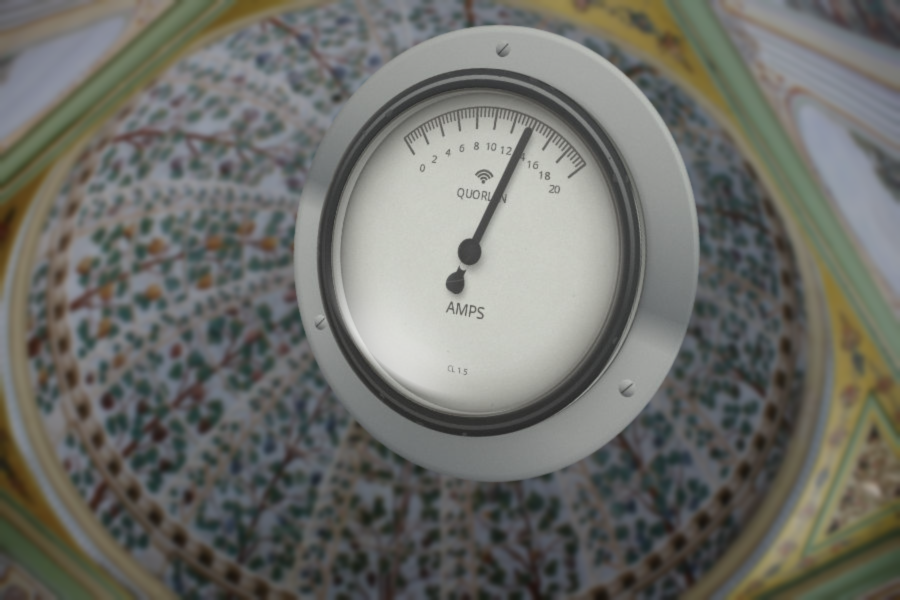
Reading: 14; A
